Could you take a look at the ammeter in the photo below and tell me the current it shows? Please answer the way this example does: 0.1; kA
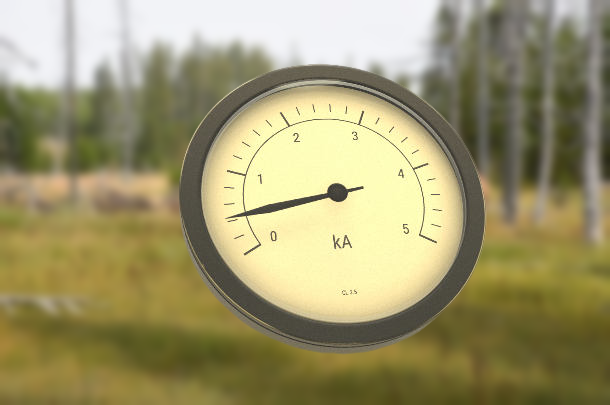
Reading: 0.4; kA
